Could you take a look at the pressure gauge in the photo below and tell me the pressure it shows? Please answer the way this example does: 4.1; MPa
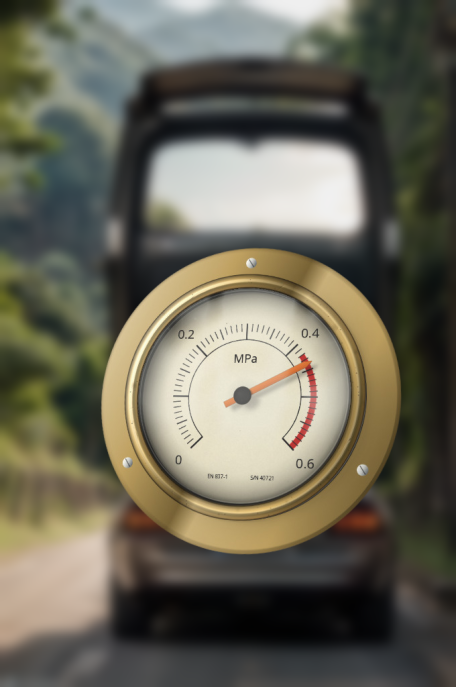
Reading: 0.44; MPa
